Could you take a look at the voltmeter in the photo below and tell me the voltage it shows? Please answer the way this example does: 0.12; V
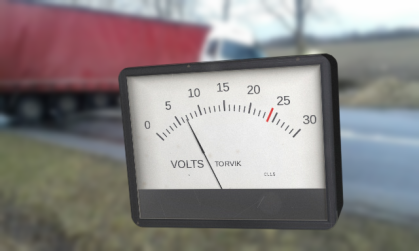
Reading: 7; V
